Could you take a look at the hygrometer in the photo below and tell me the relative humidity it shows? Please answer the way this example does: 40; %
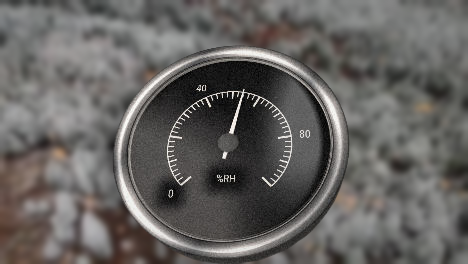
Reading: 54; %
